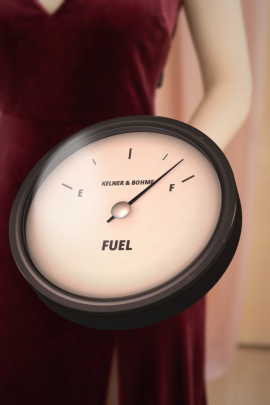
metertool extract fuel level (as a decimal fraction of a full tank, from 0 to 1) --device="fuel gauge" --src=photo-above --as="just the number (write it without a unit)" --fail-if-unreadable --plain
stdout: 0.875
